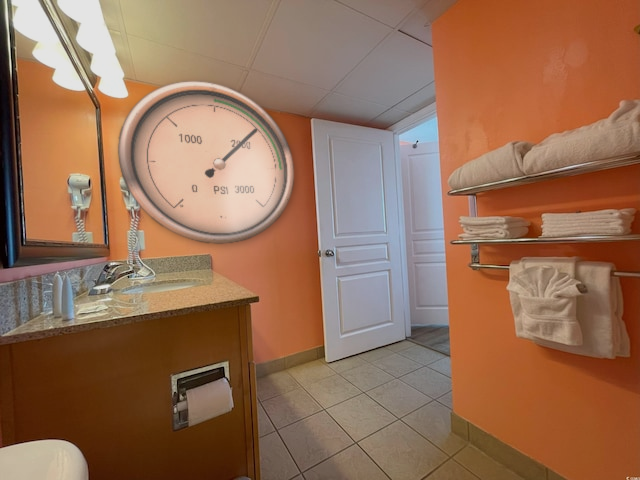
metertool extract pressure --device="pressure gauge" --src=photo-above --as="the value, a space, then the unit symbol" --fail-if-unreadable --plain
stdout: 2000 psi
